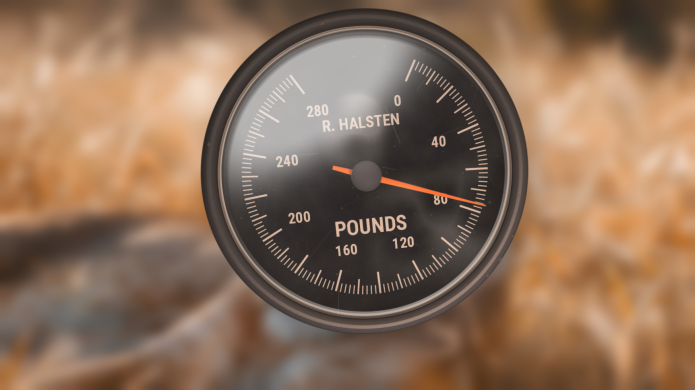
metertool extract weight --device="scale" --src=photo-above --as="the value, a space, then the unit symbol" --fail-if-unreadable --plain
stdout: 76 lb
